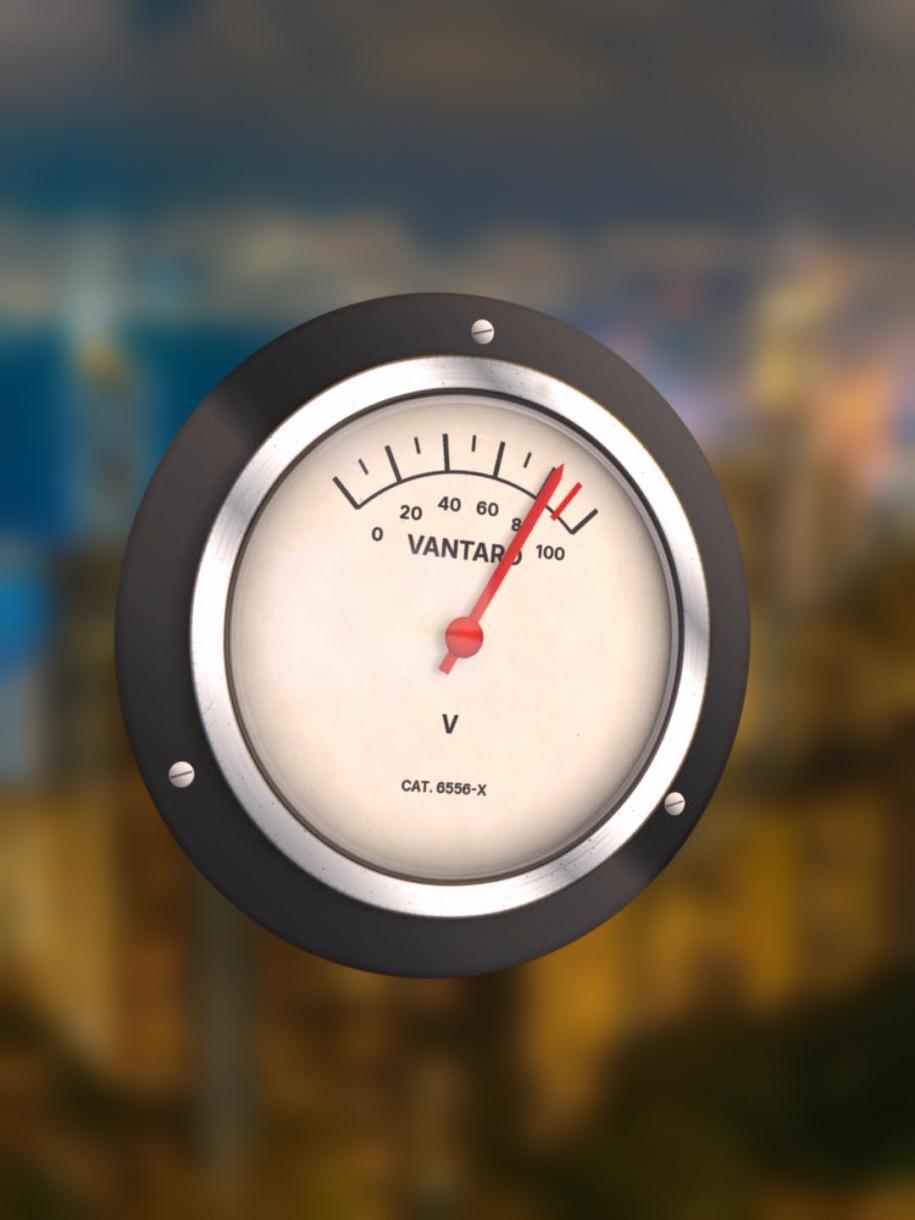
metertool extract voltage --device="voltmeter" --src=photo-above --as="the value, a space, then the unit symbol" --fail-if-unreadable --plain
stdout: 80 V
